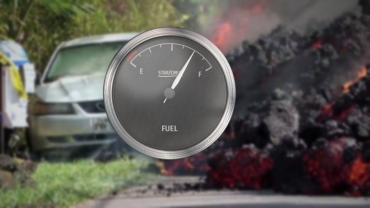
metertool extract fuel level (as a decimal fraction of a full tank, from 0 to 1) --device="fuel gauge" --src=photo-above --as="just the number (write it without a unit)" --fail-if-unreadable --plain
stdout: 0.75
